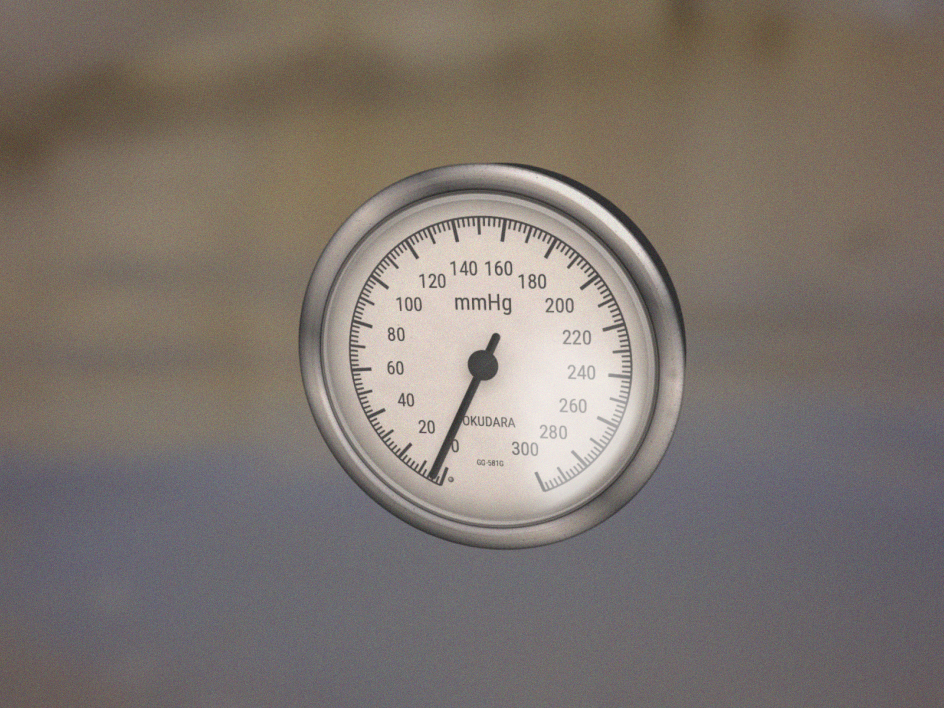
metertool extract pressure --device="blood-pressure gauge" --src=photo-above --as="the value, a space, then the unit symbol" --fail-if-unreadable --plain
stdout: 4 mmHg
